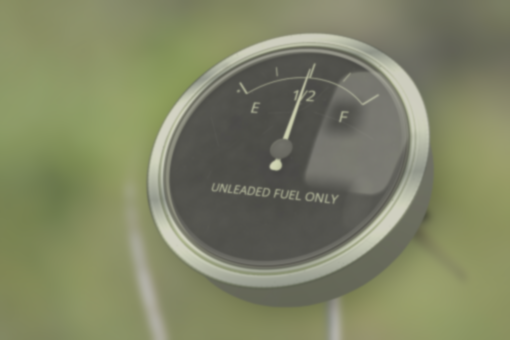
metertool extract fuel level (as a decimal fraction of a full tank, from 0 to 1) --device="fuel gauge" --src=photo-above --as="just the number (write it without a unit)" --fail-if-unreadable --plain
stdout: 0.5
